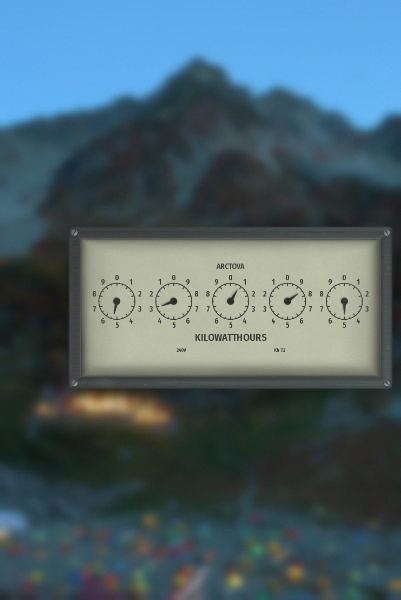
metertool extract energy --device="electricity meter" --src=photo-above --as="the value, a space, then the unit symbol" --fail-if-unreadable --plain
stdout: 53085 kWh
